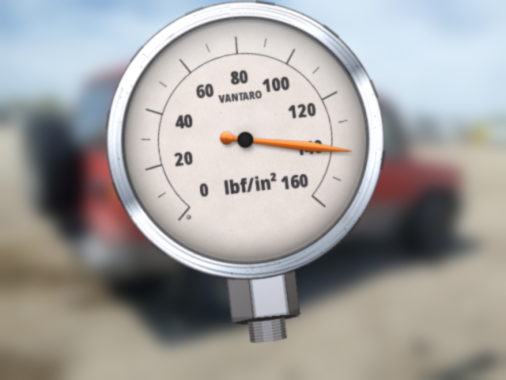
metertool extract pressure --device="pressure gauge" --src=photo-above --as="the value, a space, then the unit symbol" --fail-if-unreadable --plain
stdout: 140 psi
